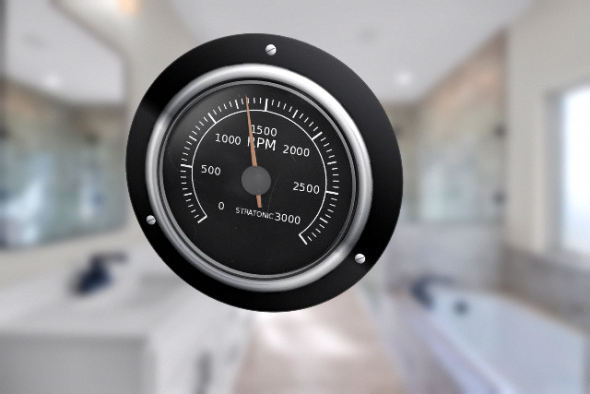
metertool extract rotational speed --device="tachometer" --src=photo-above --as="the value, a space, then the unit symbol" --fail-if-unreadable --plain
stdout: 1350 rpm
